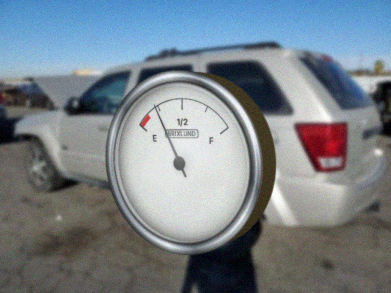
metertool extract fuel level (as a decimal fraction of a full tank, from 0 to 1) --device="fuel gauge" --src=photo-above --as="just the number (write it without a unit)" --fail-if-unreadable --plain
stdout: 0.25
